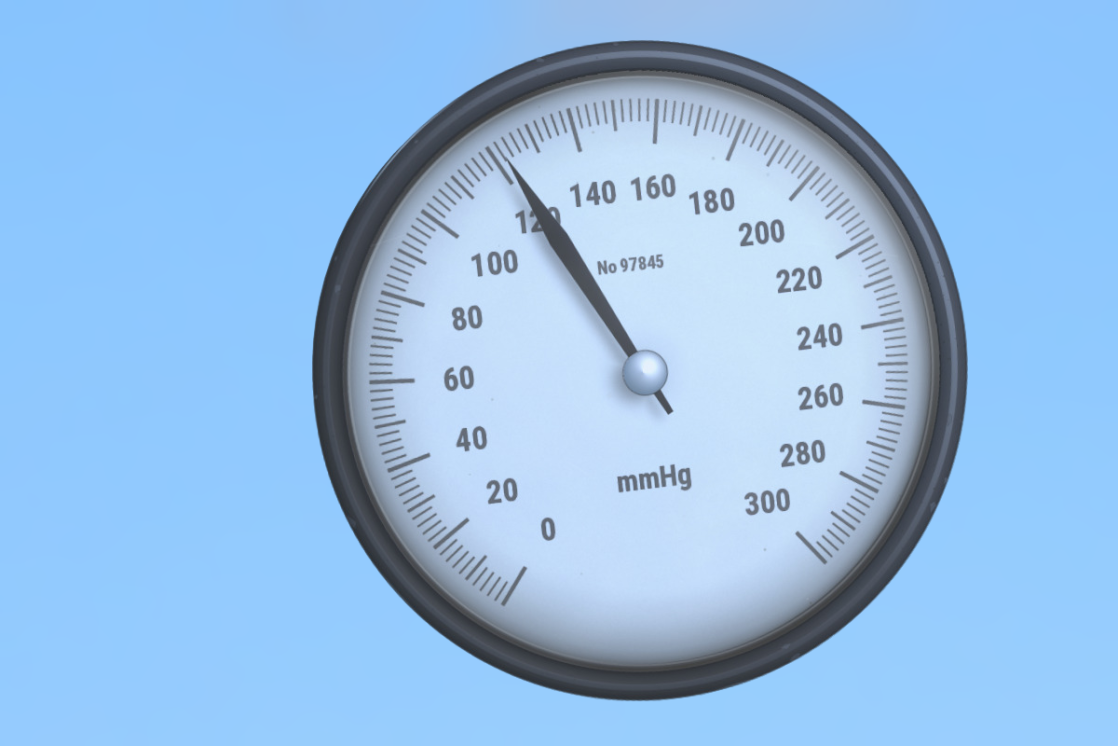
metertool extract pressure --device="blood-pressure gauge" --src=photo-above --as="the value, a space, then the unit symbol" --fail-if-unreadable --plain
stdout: 122 mmHg
